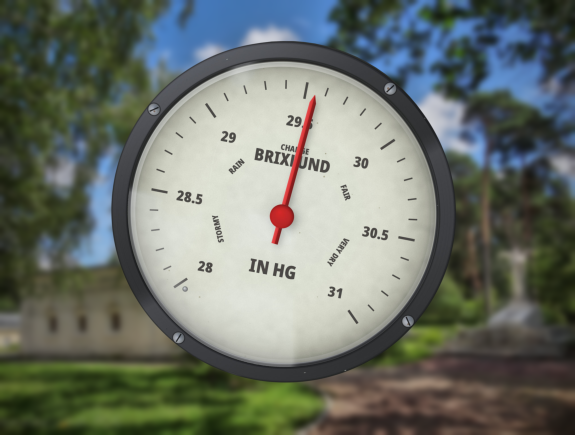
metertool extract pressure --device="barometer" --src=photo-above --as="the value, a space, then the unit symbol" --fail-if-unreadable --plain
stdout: 29.55 inHg
